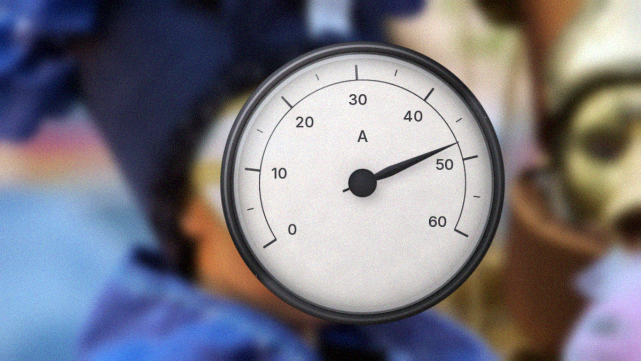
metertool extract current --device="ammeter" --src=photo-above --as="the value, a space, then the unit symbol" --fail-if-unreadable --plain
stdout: 47.5 A
